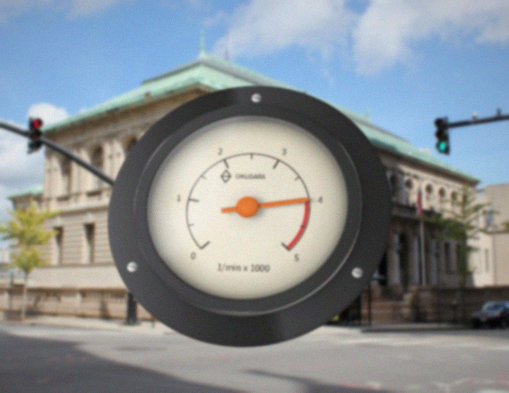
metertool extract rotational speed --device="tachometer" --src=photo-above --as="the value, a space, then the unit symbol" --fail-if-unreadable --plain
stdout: 4000 rpm
